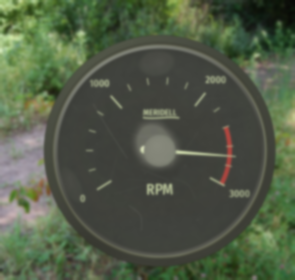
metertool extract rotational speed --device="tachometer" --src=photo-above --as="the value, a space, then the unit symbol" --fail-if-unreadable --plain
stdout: 2700 rpm
